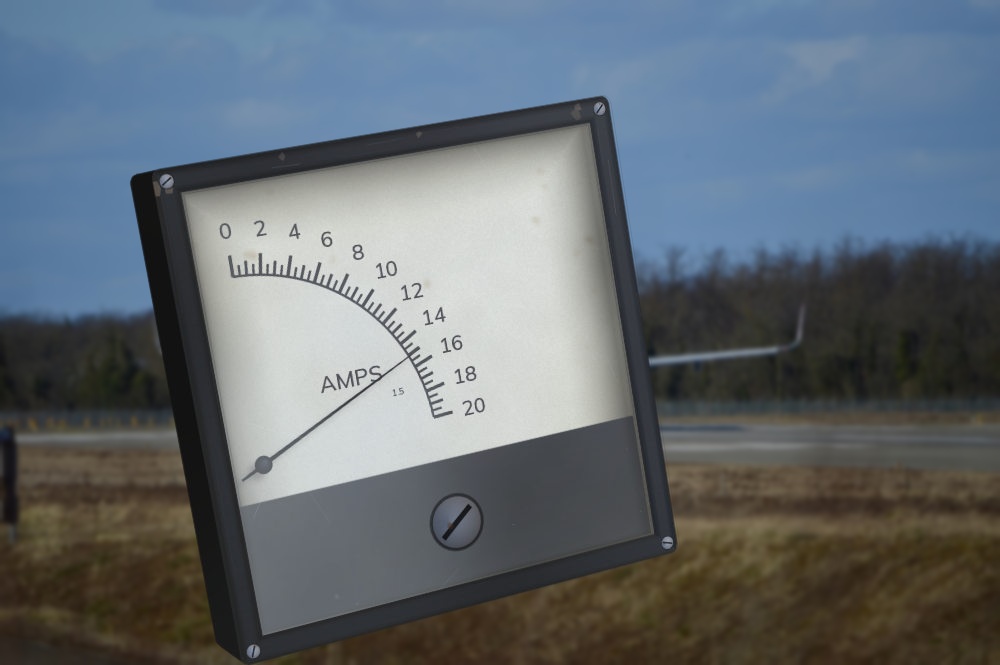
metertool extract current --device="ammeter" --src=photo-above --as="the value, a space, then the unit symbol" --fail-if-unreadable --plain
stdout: 15 A
